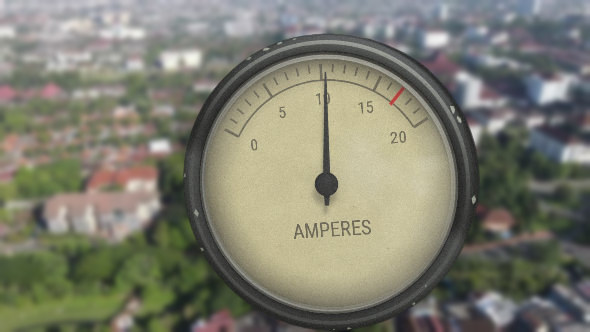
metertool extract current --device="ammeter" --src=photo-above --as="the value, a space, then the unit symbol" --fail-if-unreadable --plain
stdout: 10.5 A
